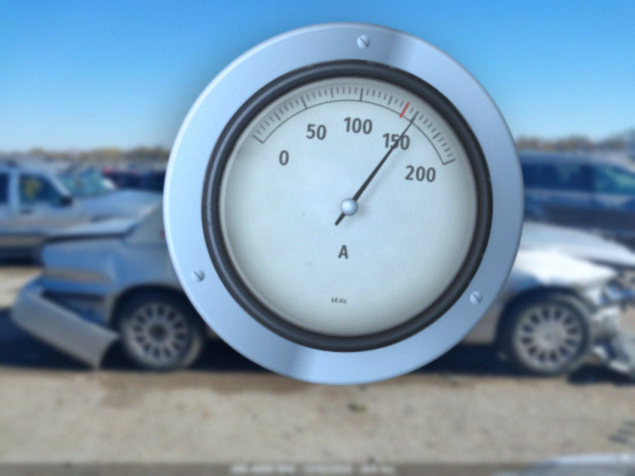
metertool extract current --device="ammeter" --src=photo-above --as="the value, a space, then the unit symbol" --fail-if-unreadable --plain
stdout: 150 A
